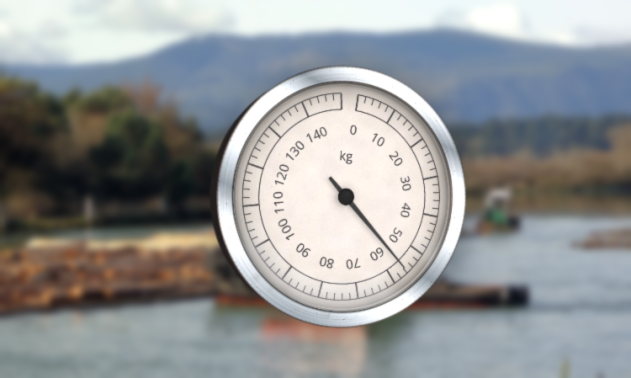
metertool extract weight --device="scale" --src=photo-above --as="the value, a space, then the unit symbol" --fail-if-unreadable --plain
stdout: 56 kg
